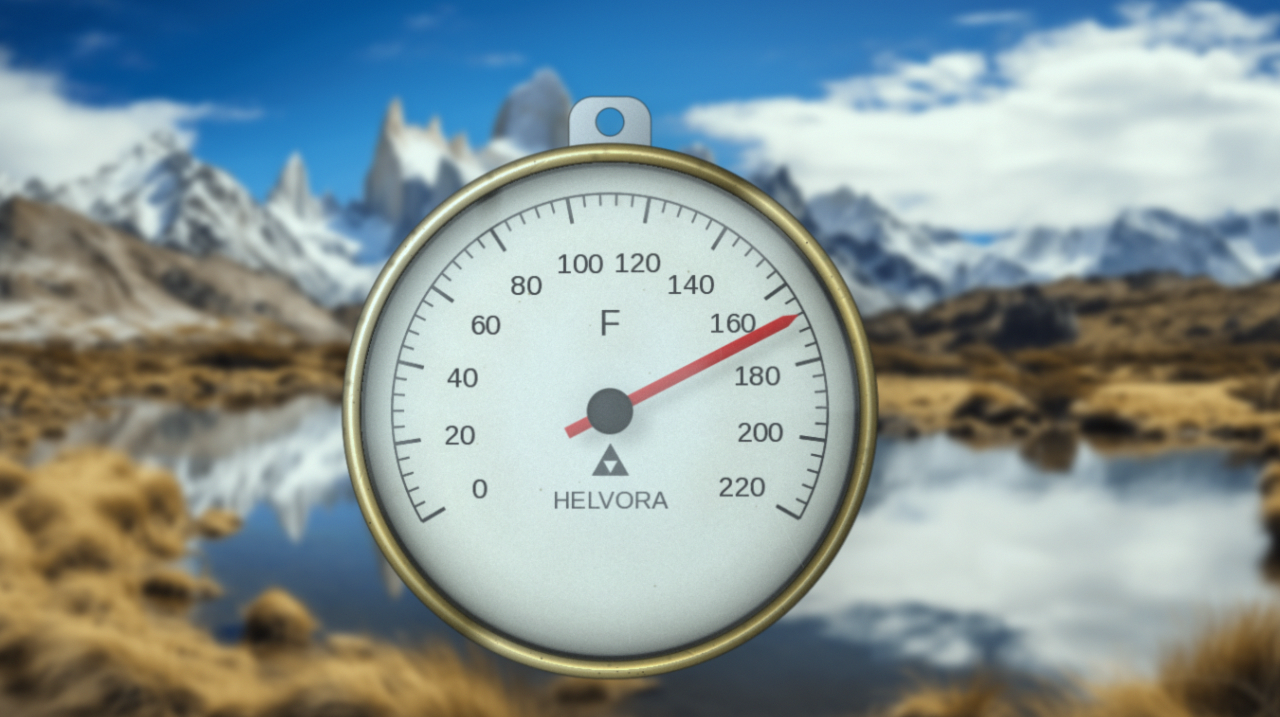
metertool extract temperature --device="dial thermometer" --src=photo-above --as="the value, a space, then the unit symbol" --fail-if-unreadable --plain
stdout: 168 °F
